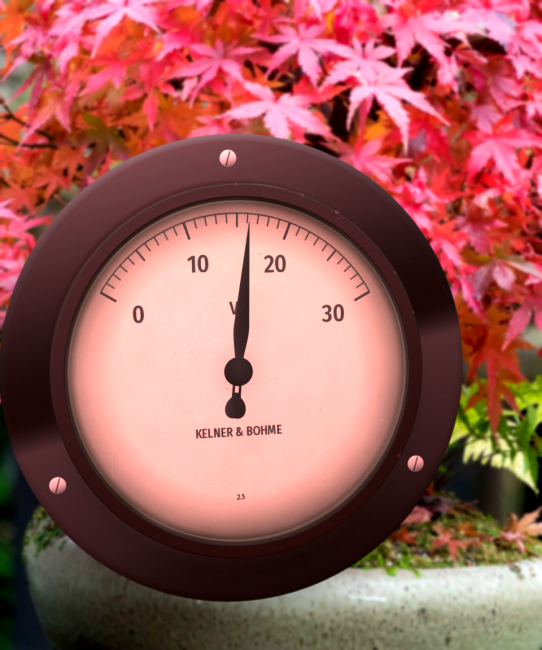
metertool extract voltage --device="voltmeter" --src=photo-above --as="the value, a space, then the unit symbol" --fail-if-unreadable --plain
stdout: 16 V
